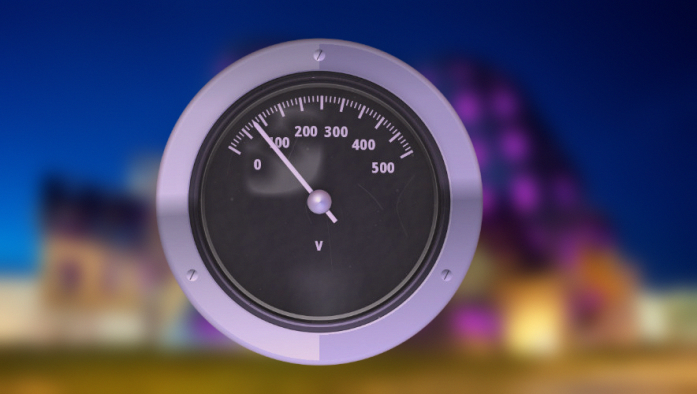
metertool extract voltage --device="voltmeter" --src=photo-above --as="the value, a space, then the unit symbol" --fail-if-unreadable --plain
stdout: 80 V
